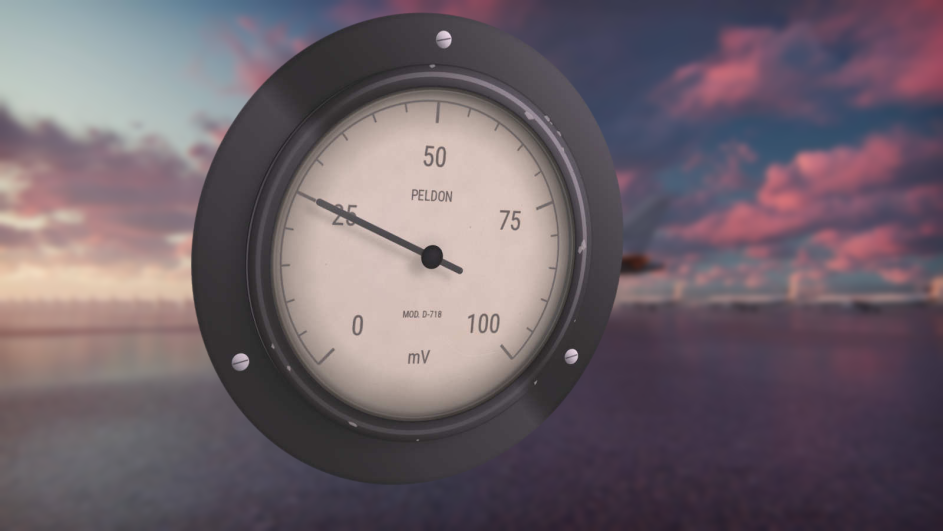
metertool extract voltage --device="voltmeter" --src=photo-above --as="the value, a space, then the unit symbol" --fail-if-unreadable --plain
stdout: 25 mV
